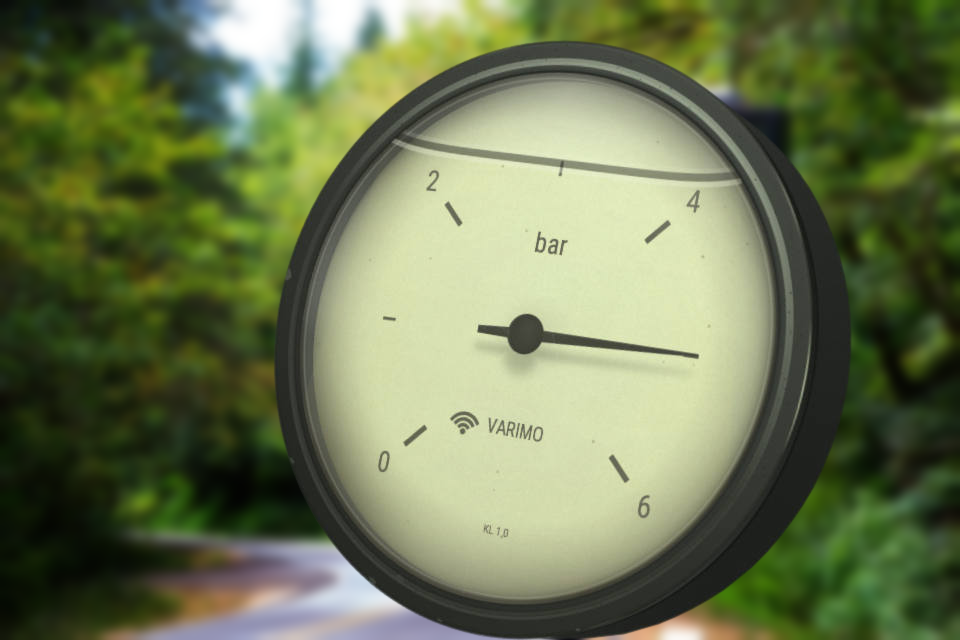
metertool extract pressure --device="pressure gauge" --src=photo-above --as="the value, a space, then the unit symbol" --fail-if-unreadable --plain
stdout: 5 bar
